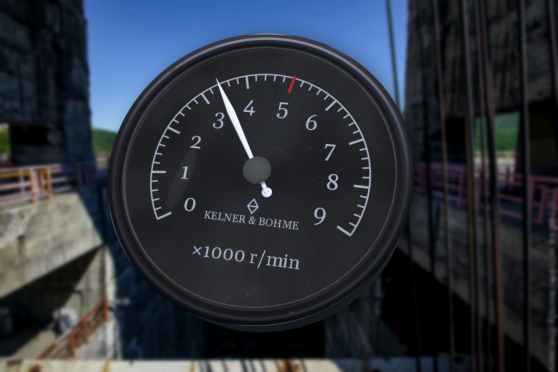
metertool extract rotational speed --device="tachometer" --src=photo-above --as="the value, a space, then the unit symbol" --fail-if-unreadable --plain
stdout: 3400 rpm
